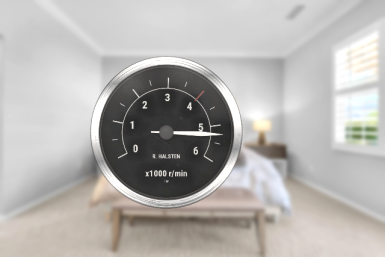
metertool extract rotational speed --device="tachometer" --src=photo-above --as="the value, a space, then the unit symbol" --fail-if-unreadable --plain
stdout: 5250 rpm
